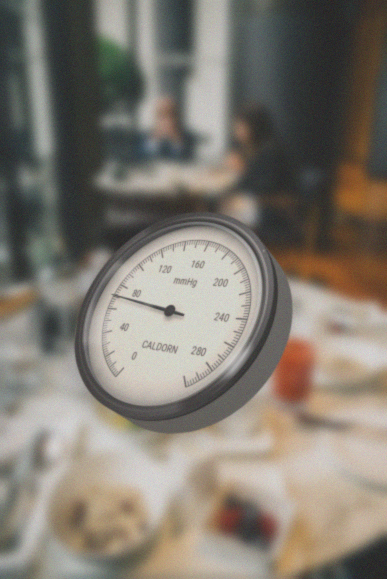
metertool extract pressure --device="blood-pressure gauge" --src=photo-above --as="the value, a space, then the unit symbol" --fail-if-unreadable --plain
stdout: 70 mmHg
